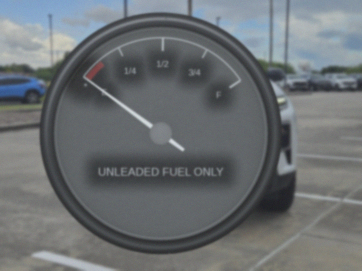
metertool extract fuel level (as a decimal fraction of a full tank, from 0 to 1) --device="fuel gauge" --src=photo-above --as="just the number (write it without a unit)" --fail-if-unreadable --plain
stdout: 0
